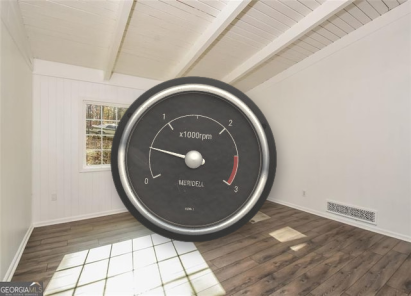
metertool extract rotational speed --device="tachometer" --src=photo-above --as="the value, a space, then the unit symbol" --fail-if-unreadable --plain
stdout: 500 rpm
